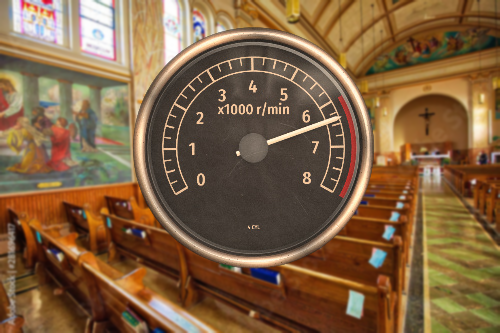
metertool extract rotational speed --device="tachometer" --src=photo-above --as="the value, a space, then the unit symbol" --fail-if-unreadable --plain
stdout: 6375 rpm
